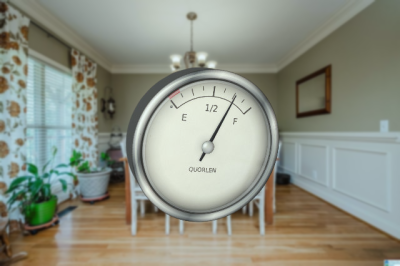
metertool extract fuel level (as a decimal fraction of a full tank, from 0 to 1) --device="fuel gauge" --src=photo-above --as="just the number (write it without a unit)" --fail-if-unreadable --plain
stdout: 0.75
